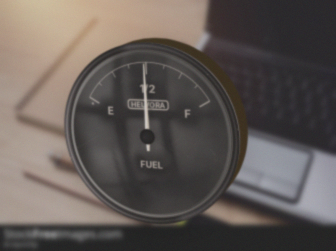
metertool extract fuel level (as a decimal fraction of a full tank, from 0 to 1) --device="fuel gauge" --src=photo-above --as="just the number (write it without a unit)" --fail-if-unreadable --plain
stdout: 0.5
